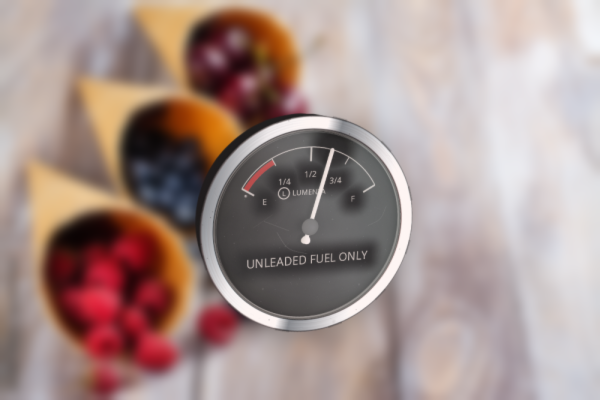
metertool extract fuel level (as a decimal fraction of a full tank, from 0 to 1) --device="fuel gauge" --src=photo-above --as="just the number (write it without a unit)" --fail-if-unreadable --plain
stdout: 0.625
